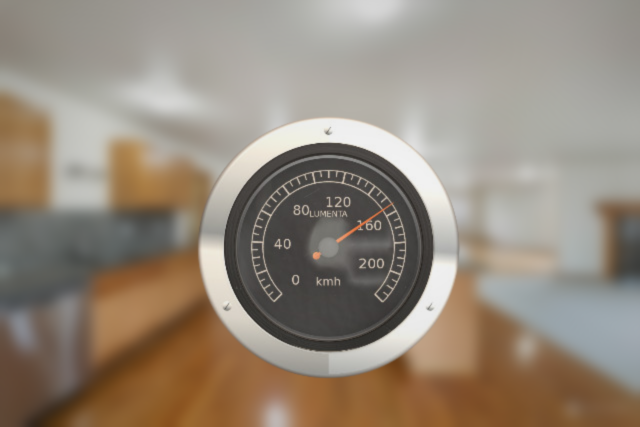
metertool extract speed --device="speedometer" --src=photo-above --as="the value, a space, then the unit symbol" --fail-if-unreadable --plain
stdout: 155 km/h
